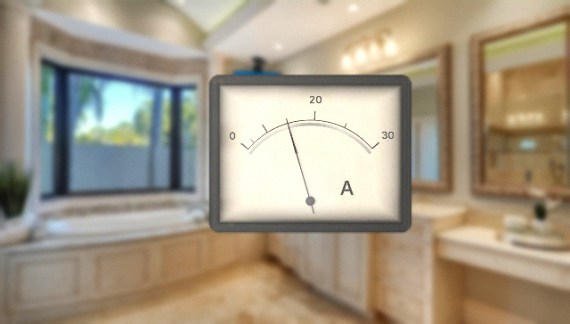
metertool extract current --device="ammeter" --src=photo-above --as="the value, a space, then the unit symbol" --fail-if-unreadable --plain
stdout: 15 A
